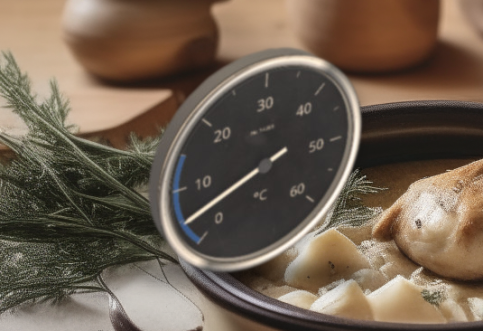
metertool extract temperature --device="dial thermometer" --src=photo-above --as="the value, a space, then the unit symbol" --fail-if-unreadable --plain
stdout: 5 °C
